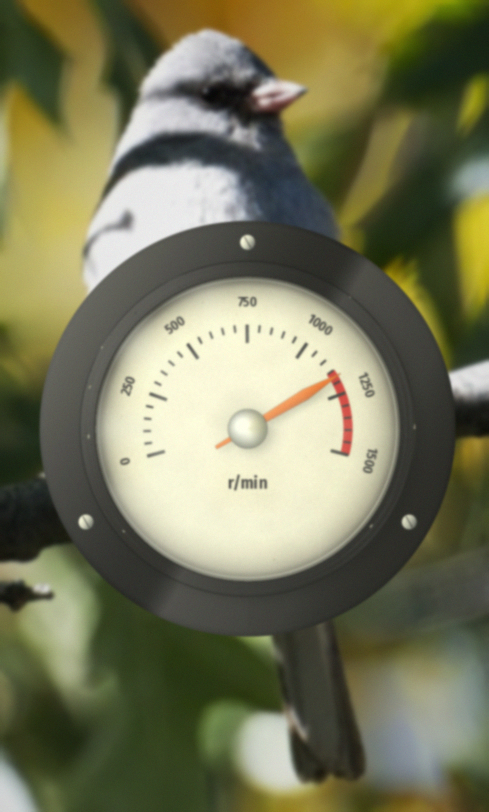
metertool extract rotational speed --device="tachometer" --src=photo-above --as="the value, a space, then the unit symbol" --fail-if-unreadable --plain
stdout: 1175 rpm
